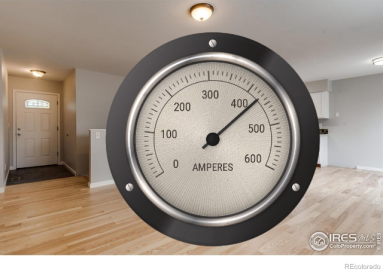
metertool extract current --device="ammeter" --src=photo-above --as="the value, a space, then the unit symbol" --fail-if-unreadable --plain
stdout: 430 A
